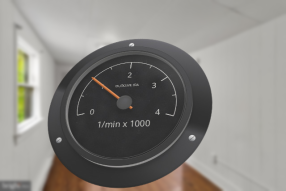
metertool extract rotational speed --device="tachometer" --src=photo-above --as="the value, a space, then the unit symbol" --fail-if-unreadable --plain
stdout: 1000 rpm
